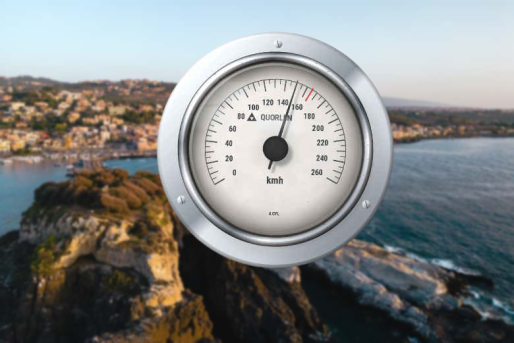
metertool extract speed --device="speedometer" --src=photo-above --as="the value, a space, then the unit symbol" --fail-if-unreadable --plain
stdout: 150 km/h
